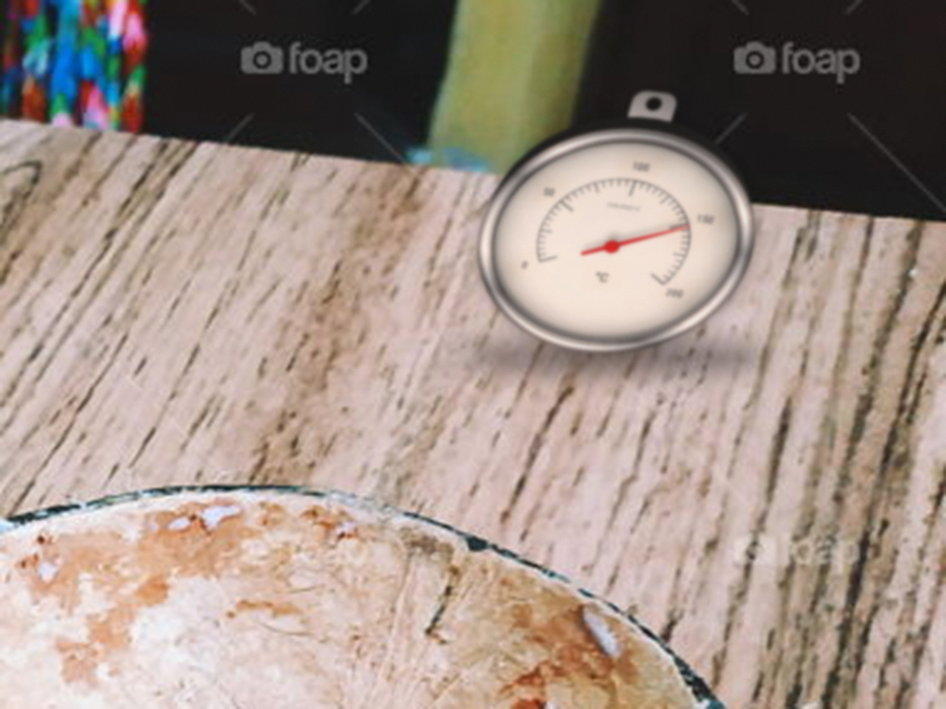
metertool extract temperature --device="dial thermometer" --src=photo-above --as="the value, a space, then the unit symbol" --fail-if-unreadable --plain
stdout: 150 °C
